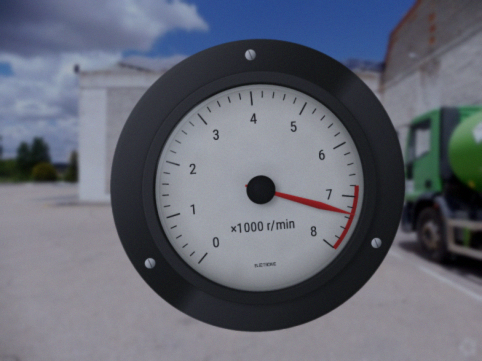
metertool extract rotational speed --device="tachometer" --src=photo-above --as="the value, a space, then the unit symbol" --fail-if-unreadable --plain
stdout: 7300 rpm
